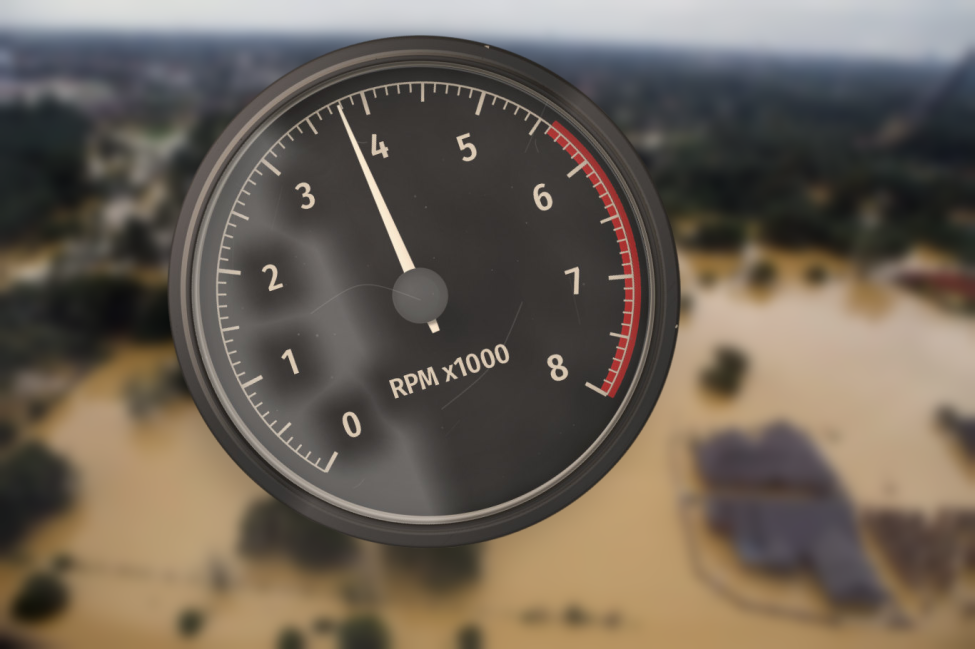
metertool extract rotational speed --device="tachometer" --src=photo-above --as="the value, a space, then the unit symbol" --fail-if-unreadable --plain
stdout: 3800 rpm
